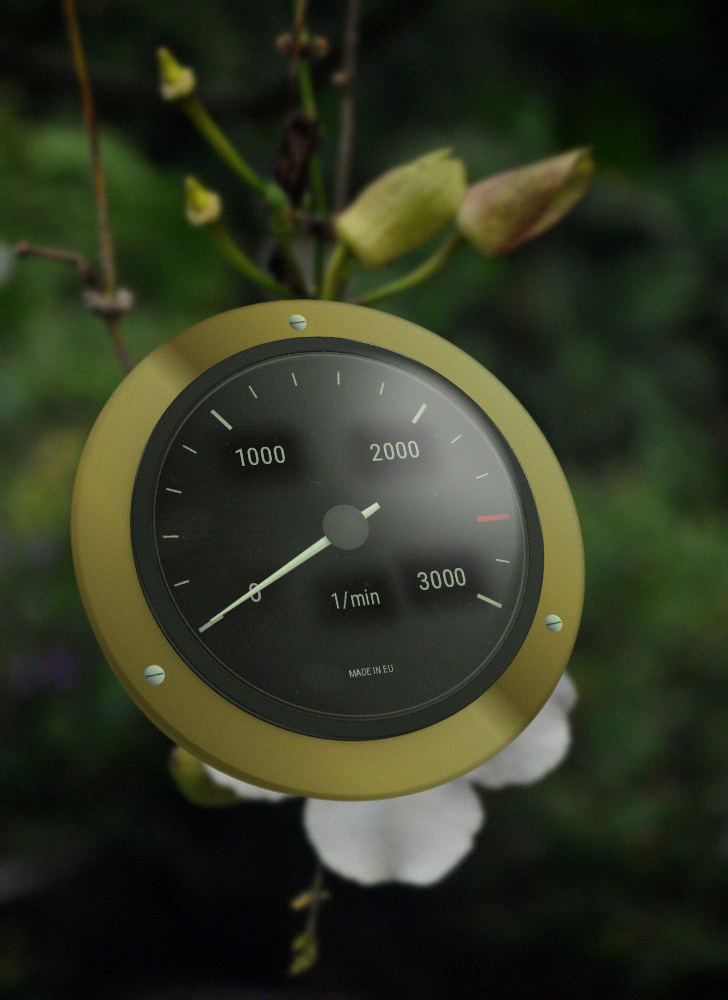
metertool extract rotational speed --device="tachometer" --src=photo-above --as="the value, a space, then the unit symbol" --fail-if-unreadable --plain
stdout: 0 rpm
